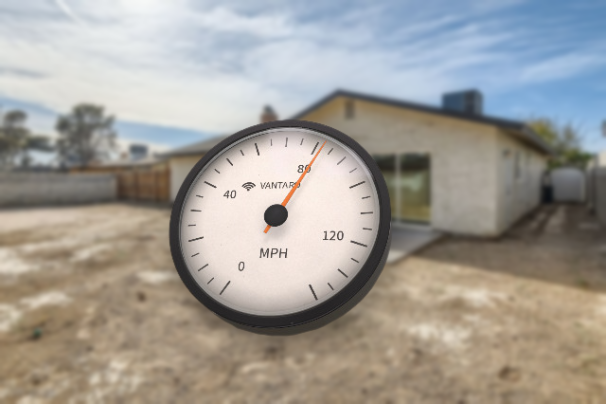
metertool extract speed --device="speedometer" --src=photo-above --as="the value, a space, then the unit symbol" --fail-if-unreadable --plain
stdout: 82.5 mph
